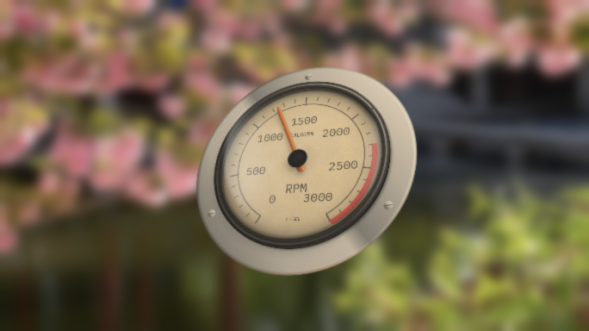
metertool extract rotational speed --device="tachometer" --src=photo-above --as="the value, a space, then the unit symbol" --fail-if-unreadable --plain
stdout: 1250 rpm
